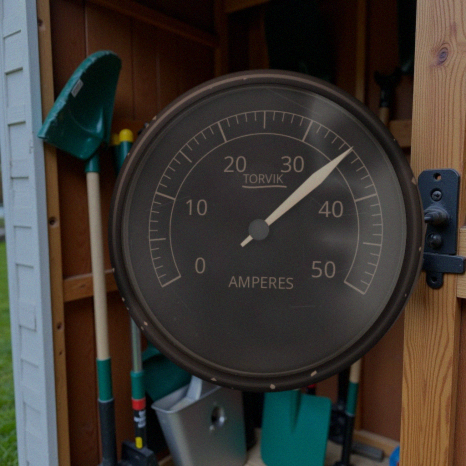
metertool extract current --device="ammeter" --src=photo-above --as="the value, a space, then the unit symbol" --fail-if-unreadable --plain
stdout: 35 A
